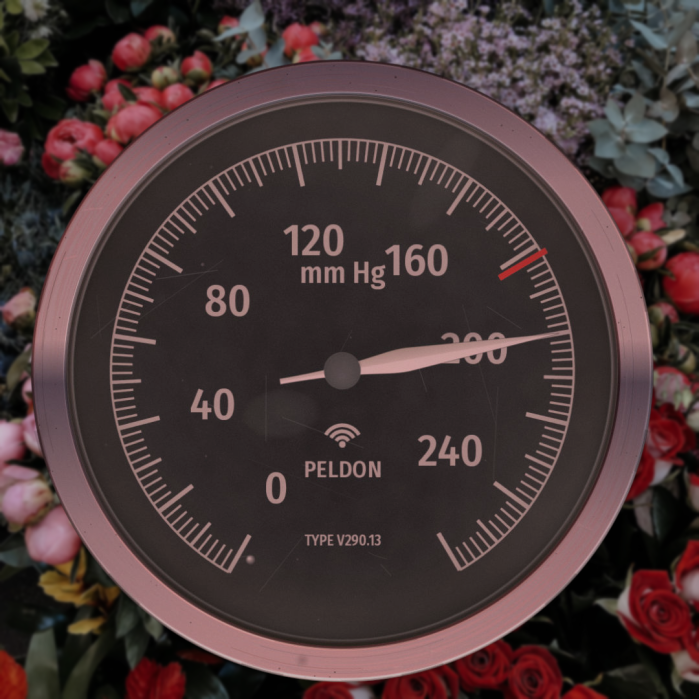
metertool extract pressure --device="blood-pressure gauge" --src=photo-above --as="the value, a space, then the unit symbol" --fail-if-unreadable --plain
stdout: 200 mmHg
